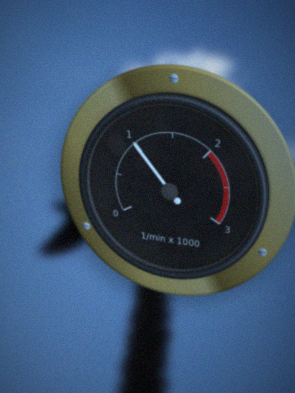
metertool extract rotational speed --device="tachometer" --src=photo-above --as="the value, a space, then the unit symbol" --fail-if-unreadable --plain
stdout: 1000 rpm
